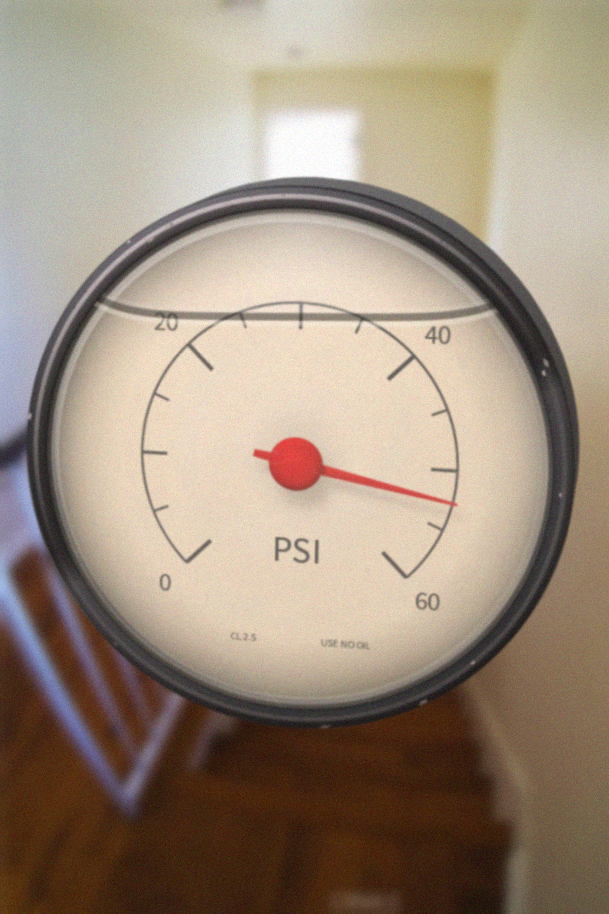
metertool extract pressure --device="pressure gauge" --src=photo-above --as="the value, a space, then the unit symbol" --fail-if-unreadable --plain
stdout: 52.5 psi
